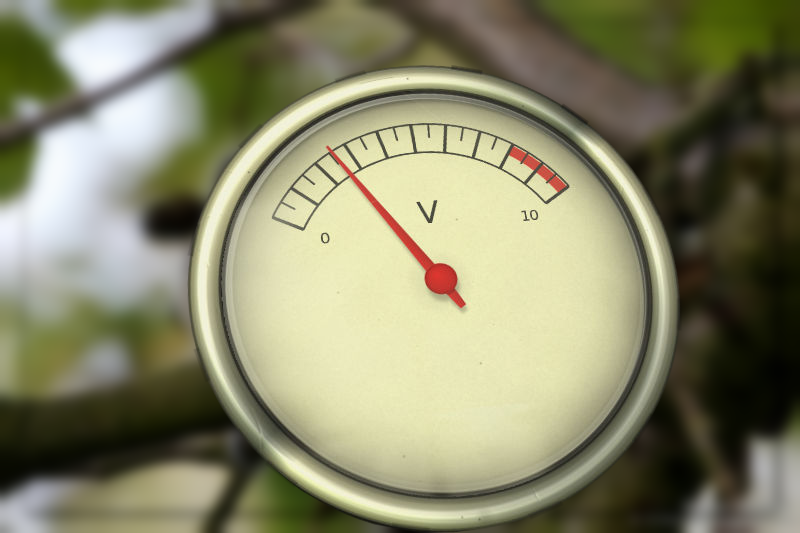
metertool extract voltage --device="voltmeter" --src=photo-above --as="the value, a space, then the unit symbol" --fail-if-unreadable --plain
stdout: 2.5 V
